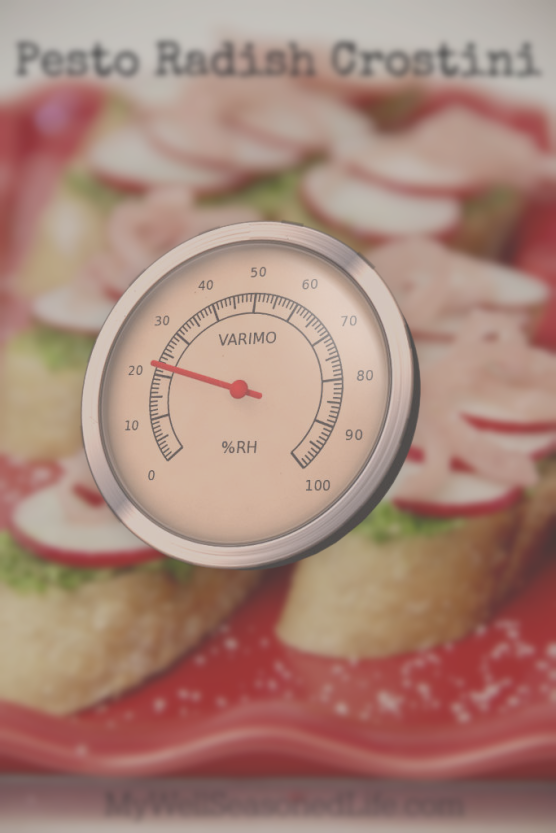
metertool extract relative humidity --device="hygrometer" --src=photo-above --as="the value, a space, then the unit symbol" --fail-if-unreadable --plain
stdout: 22 %
